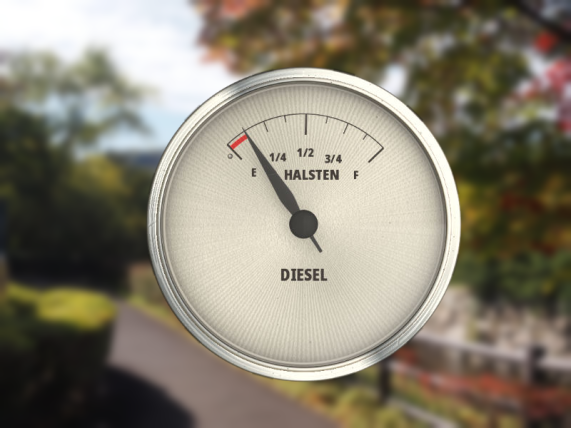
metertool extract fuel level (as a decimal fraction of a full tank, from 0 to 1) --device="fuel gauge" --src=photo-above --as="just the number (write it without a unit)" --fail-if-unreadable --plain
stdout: 0.125
